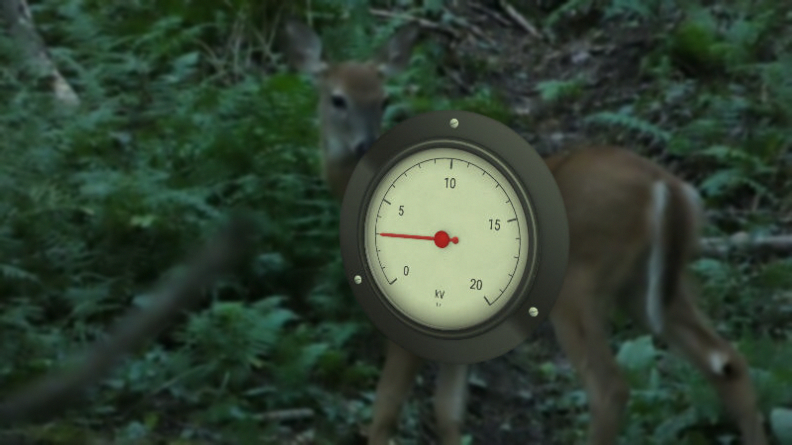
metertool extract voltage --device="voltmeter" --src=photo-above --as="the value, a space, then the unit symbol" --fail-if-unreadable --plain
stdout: 3 kV
